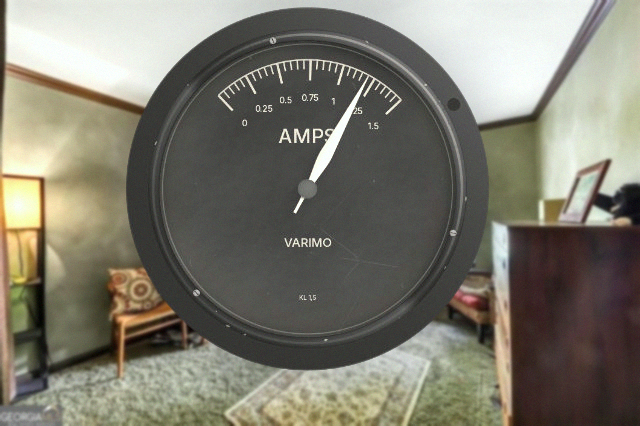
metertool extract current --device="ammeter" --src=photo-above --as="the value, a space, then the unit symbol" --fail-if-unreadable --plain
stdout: 1.2 A
